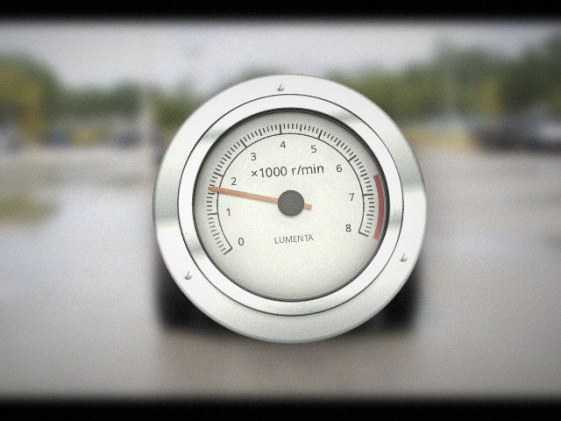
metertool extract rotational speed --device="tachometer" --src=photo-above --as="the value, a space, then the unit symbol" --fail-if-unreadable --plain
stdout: 1600 rpm
